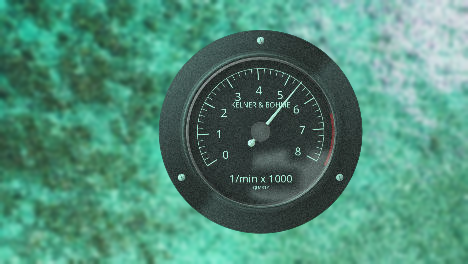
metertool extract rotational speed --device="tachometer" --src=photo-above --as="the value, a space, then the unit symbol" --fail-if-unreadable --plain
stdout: 5400 rpm
